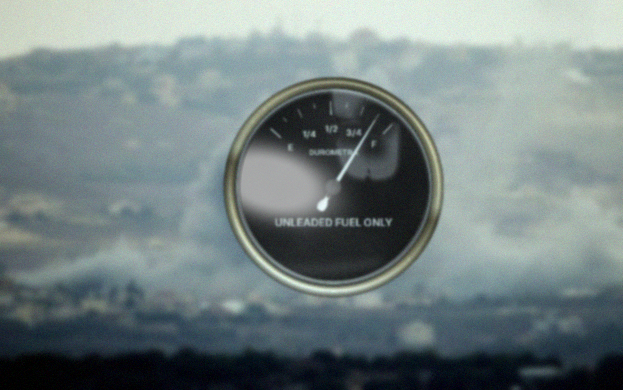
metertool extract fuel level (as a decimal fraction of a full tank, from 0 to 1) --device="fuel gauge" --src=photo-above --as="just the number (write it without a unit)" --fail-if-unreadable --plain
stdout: 0.875
